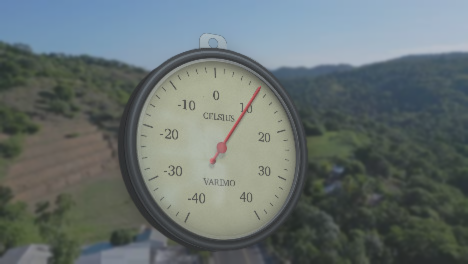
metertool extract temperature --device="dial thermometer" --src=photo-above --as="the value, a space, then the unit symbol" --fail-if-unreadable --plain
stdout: 10 °C
